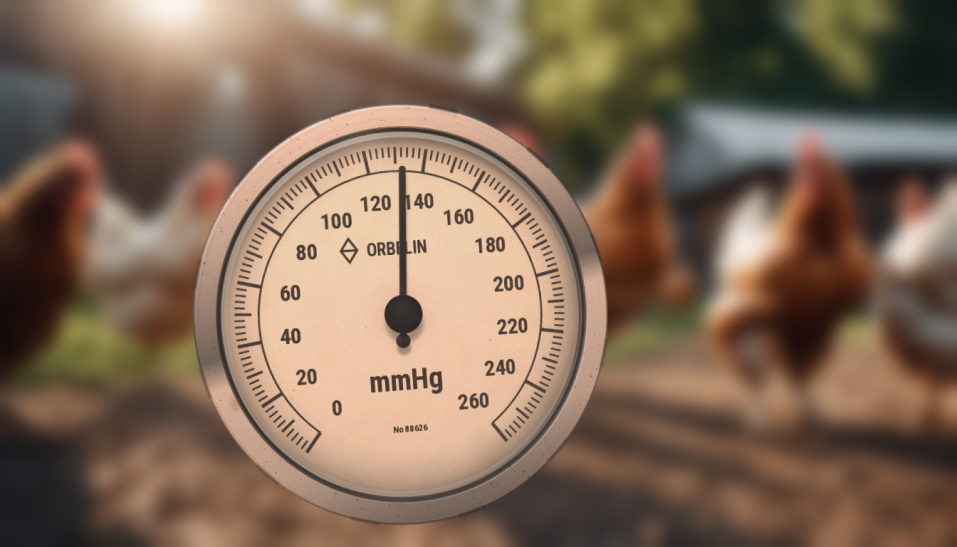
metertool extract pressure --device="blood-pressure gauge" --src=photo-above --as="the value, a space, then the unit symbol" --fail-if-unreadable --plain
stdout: 132 mmHg
